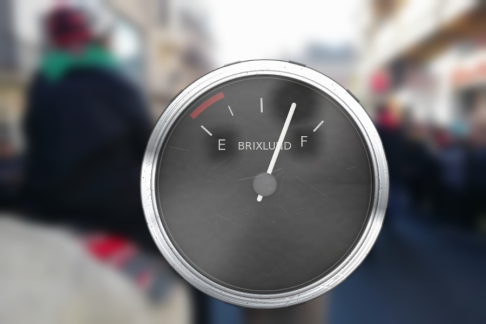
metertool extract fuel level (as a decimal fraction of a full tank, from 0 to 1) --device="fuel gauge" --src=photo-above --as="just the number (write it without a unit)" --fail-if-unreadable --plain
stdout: 0.75
